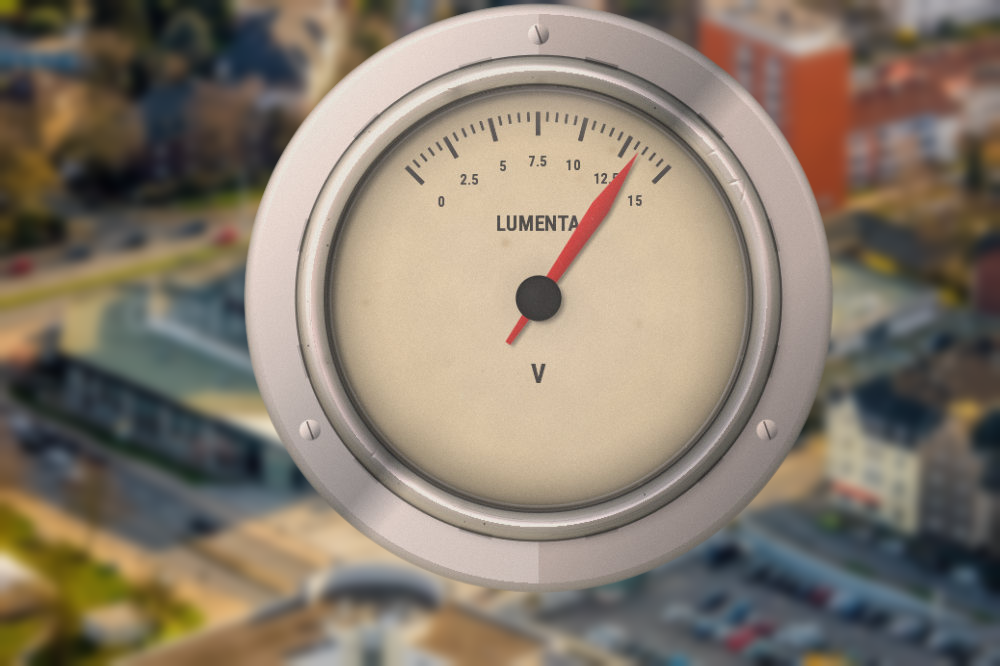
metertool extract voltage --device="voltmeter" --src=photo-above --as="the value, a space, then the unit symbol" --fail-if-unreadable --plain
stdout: 13.25 V
